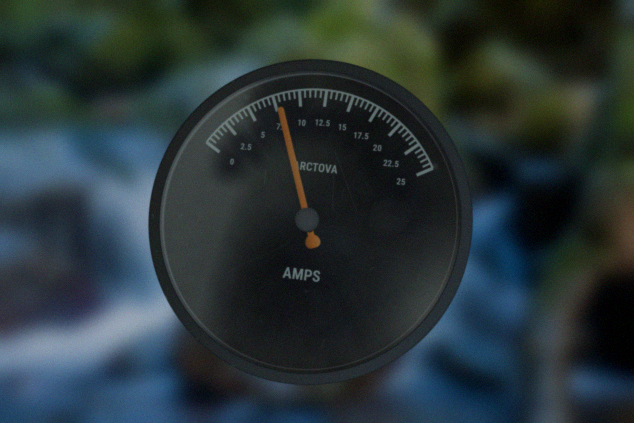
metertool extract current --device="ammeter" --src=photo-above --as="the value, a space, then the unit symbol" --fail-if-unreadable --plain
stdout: 8 A
